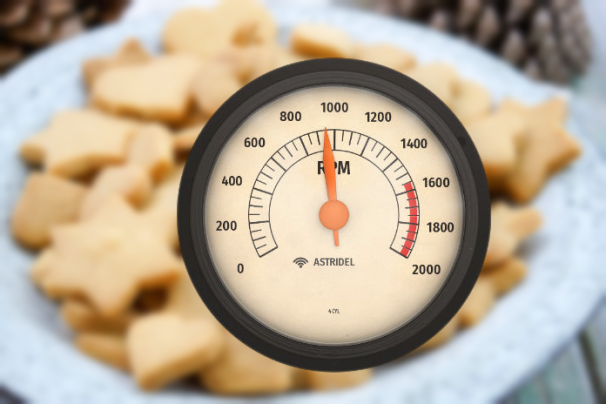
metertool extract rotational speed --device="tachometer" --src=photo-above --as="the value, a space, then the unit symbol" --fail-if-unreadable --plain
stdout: 950 rpm
